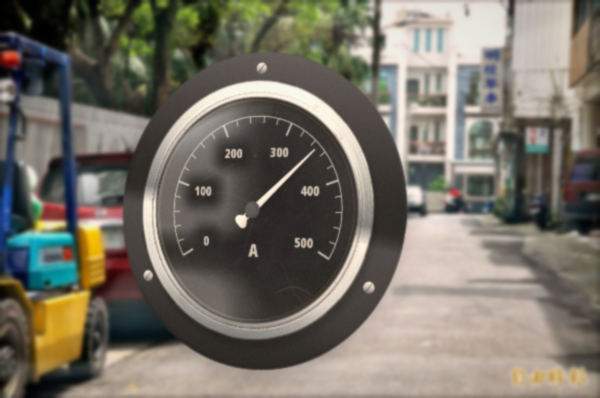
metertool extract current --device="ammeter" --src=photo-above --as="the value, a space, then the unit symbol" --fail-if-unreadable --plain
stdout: 350 A
